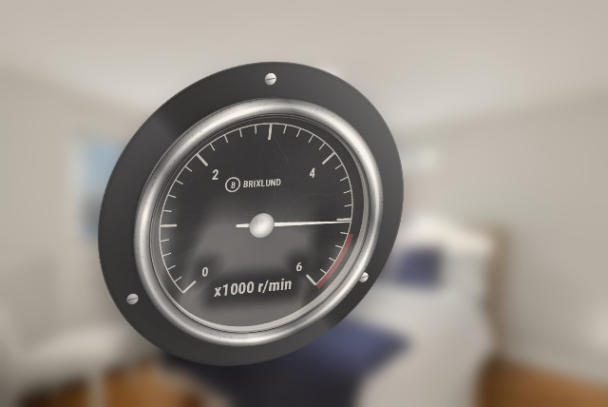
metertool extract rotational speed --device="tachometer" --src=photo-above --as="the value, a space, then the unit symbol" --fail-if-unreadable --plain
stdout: 5000 rpm
